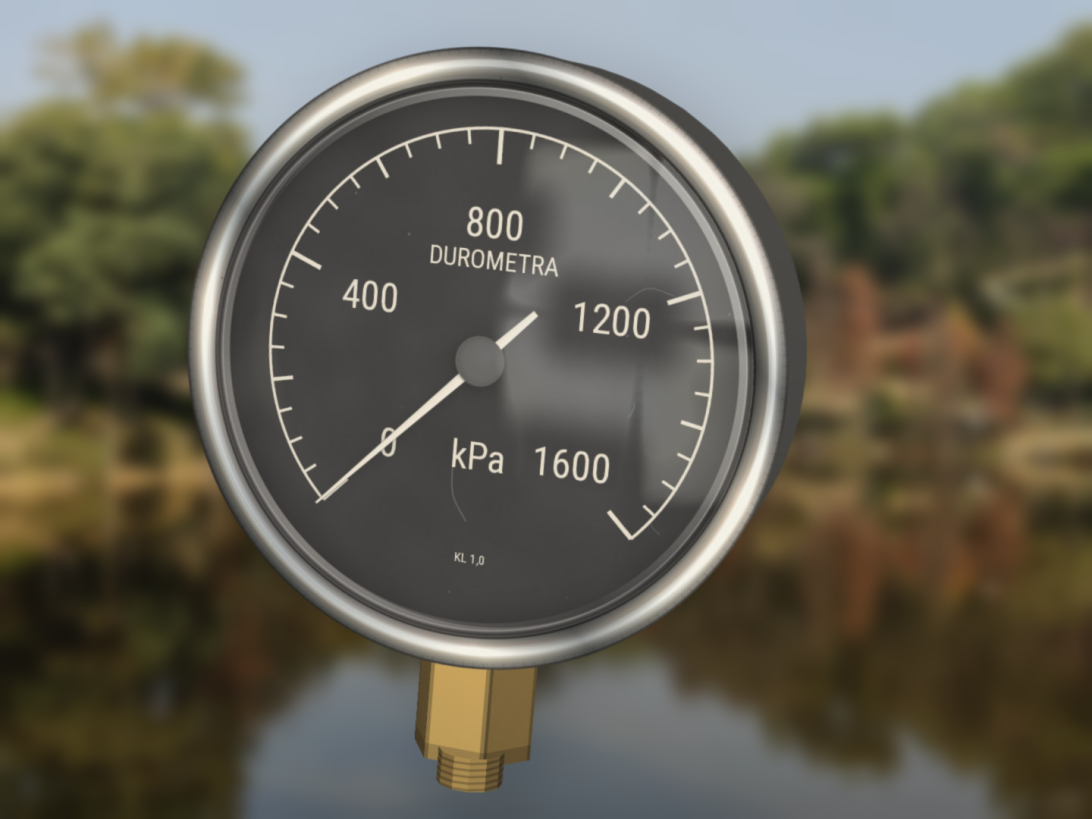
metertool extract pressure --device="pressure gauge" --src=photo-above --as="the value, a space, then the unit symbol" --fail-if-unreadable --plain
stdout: 0 kPa
